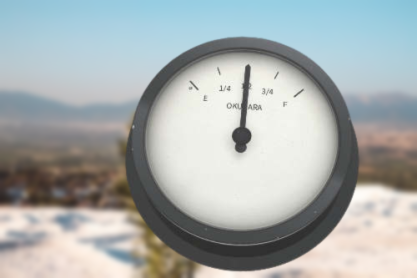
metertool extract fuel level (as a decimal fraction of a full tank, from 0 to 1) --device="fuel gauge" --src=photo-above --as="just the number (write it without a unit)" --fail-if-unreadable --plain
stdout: 0.5
